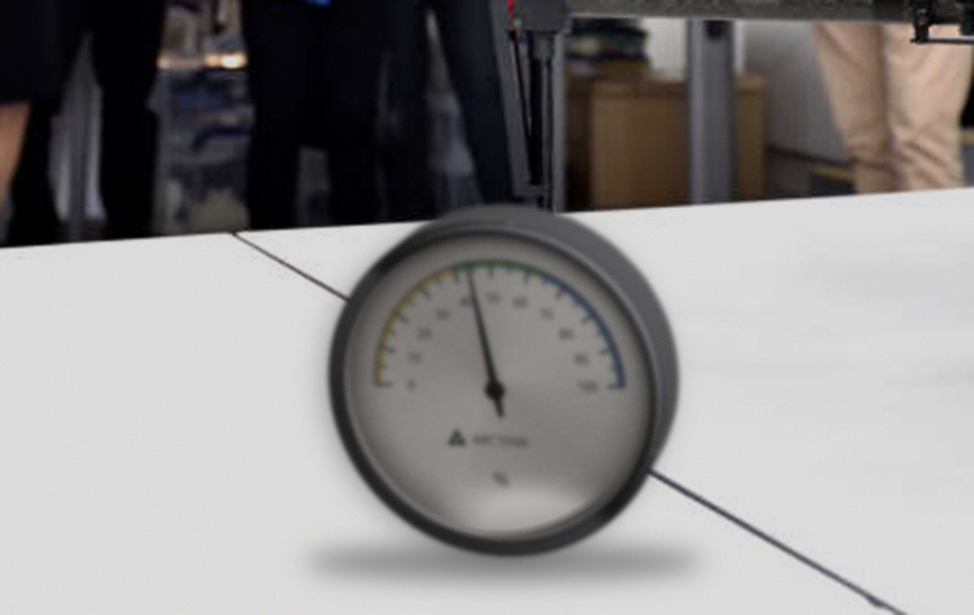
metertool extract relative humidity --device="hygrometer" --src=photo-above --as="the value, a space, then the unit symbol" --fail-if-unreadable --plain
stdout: 45 %
